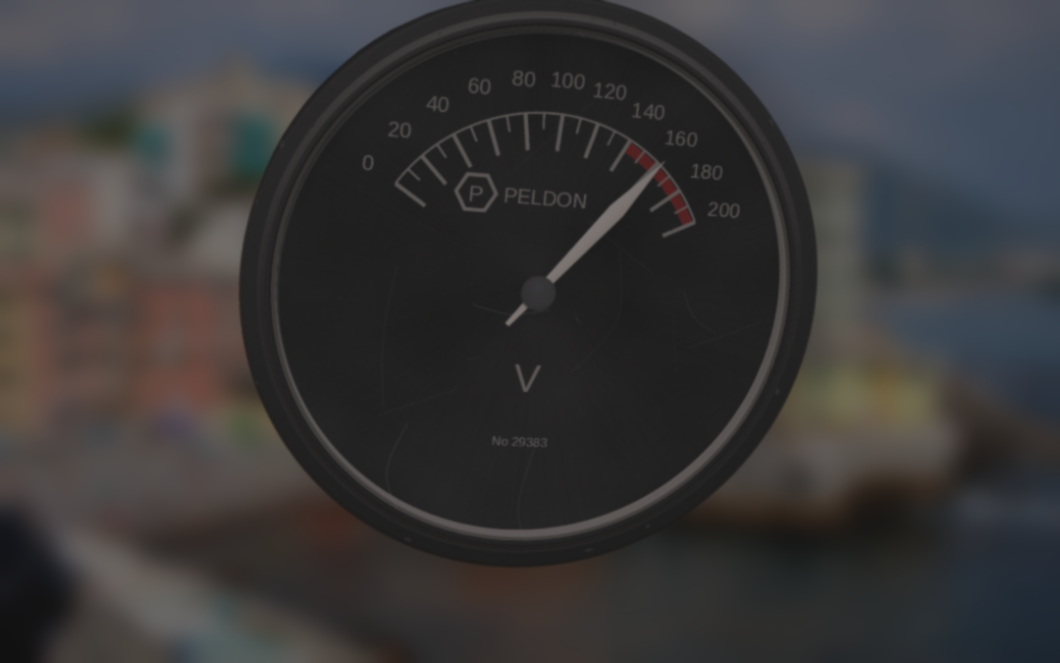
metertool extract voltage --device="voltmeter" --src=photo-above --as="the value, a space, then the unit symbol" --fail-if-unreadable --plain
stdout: 160 V
